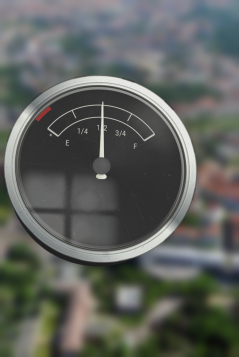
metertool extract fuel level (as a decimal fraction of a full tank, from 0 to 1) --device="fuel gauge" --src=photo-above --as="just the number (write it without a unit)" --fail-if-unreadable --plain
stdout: 0.5
